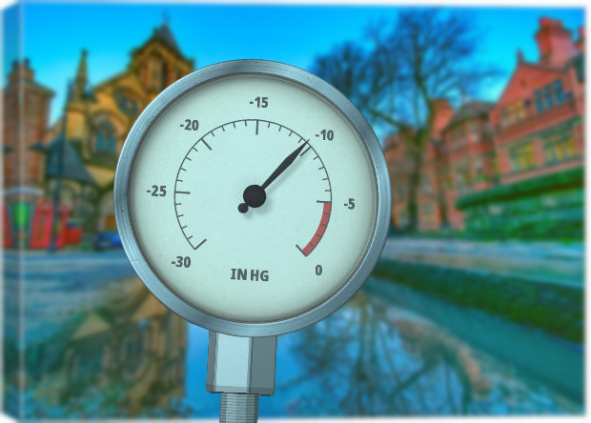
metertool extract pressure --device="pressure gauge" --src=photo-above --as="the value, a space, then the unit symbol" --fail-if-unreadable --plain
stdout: -10.5 inHg
